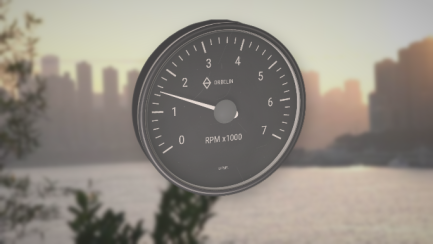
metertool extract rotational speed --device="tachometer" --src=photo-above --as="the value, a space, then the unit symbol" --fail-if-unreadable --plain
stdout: 1500 rpm
